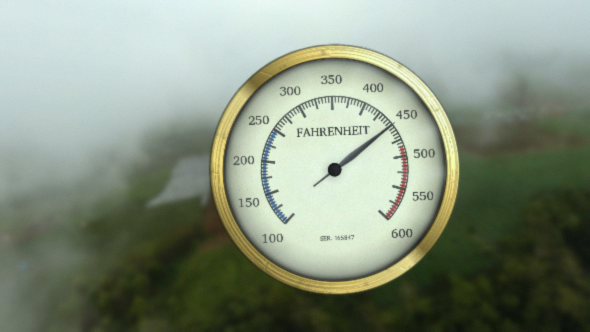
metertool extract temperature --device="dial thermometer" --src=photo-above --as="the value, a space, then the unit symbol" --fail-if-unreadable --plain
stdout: 450 °F
